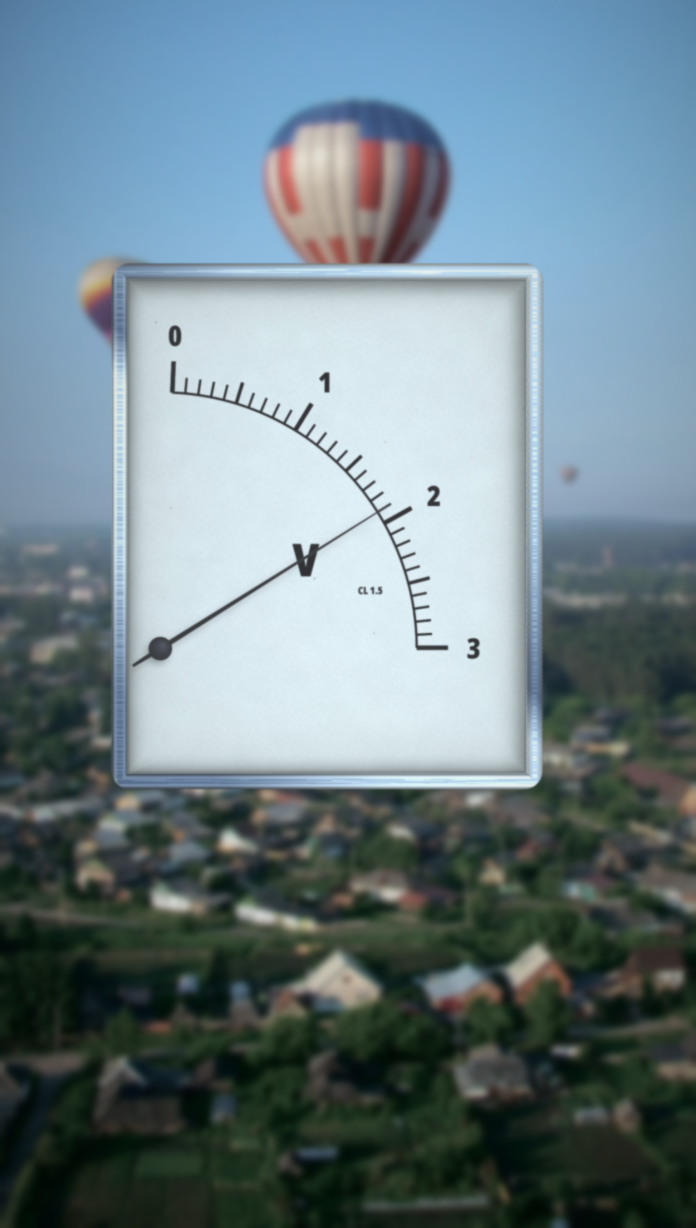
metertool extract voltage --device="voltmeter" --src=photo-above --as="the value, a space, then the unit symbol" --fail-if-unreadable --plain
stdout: 1.9 V
